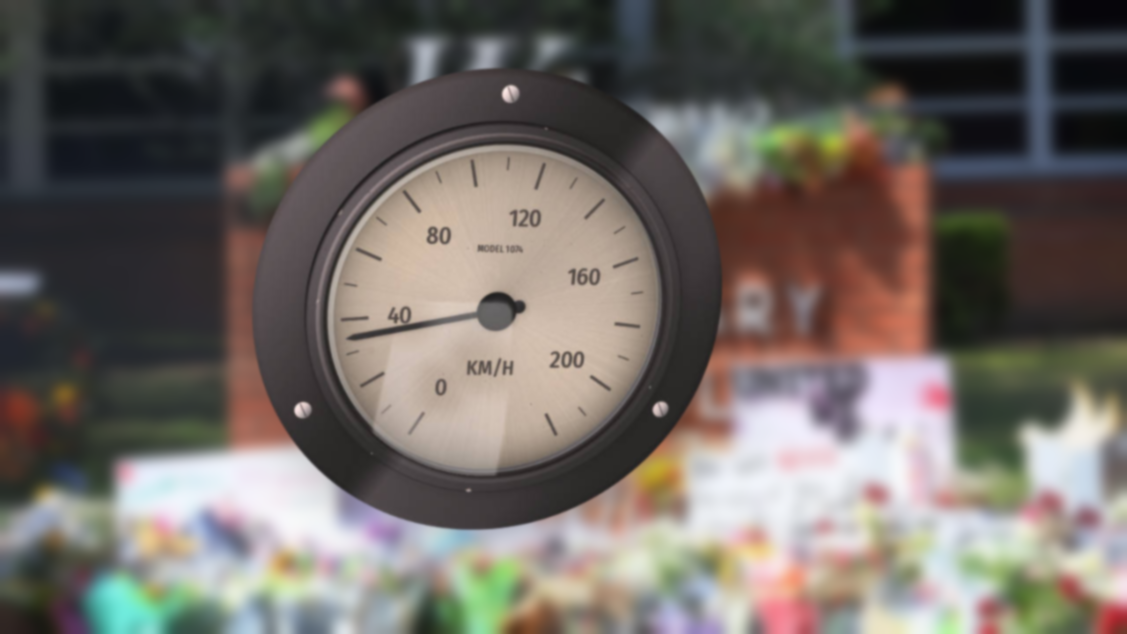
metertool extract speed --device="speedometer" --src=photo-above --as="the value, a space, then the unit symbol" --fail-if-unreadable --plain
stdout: 35 km/h
